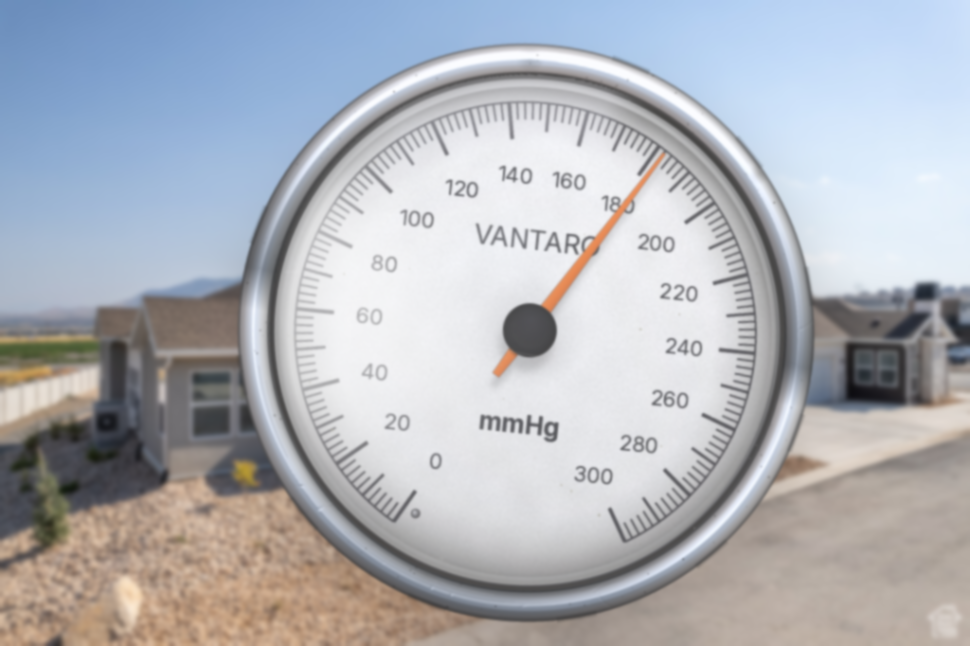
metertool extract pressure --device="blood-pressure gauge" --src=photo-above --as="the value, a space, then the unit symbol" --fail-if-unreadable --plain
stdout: 182 mmHg
